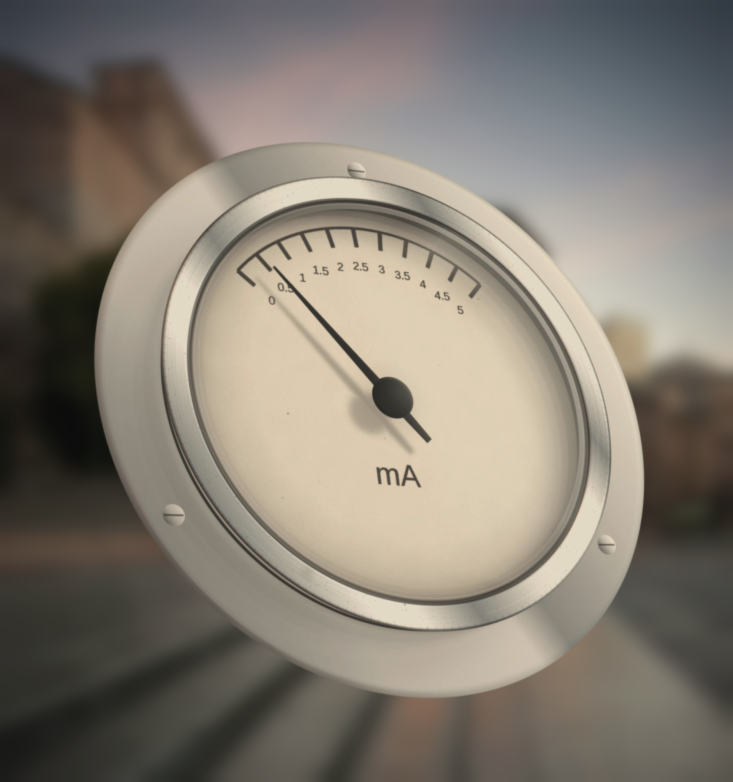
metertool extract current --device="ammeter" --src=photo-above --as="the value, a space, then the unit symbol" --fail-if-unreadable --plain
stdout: 0.5 mA
